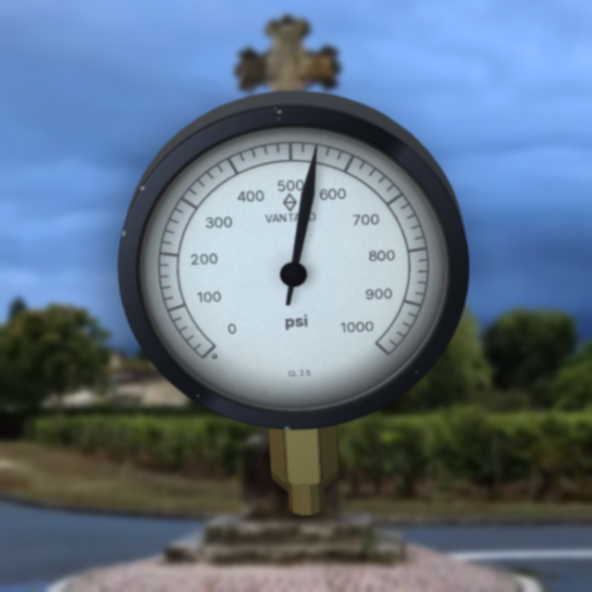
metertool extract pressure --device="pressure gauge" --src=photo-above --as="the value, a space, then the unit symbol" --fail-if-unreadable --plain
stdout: 540 psi
